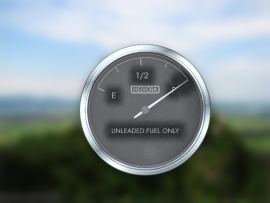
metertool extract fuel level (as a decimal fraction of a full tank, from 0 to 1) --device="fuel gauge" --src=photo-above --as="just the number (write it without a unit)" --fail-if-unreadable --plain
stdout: 1
